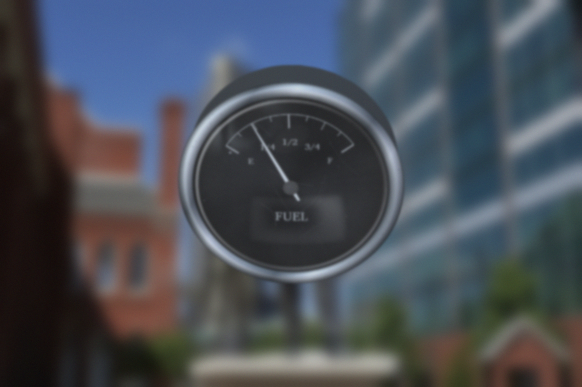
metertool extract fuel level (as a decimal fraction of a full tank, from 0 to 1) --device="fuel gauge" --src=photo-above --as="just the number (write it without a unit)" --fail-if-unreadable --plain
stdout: 0.25
